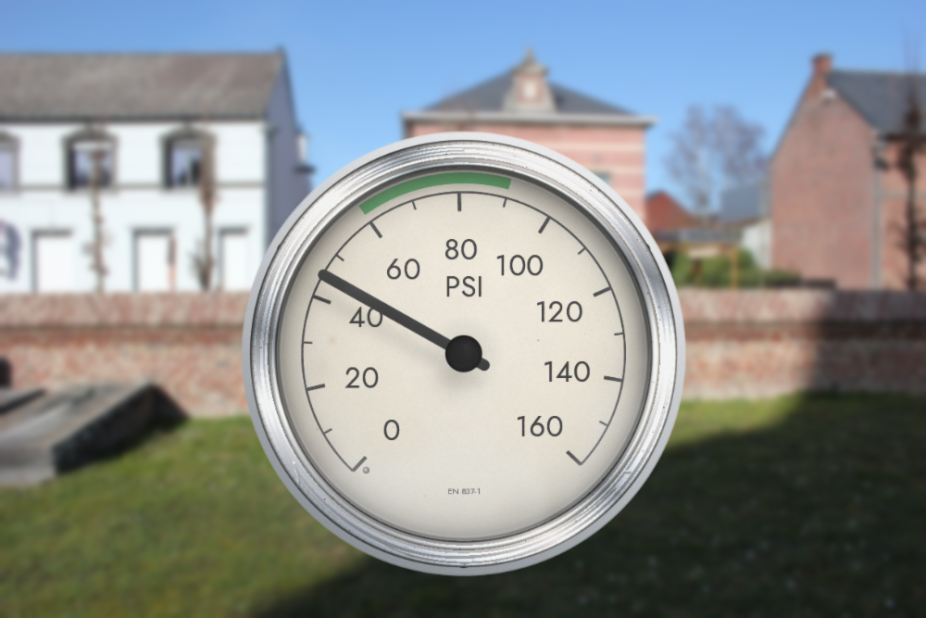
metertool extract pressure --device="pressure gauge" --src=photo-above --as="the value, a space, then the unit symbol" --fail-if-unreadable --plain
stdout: 45 psi
